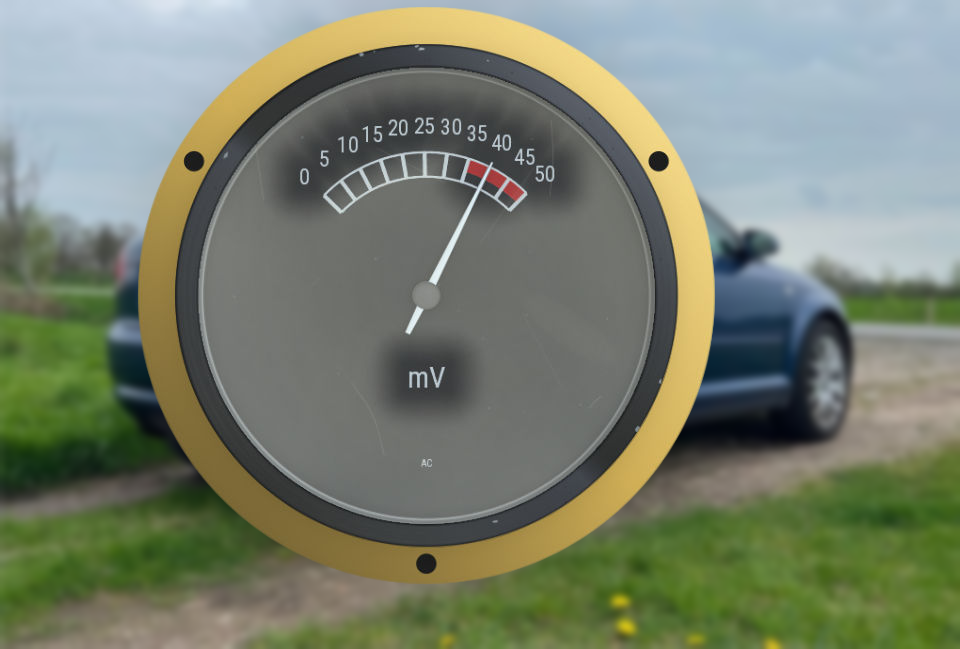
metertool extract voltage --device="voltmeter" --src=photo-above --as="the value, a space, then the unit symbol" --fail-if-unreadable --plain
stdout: 40 mV
